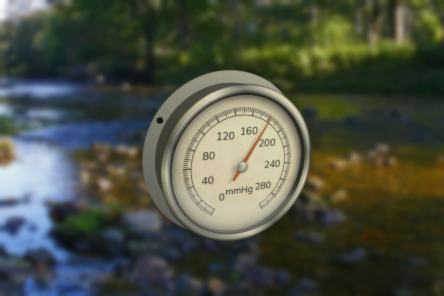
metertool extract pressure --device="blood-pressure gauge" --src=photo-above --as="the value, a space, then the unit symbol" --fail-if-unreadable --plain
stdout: 180 mmHg
